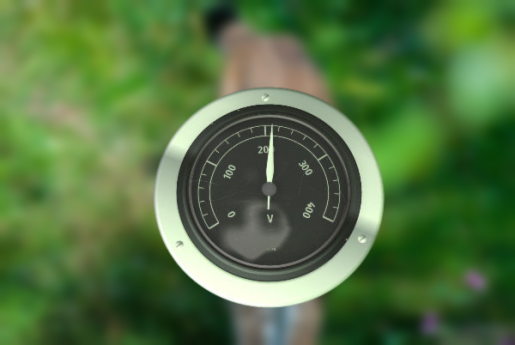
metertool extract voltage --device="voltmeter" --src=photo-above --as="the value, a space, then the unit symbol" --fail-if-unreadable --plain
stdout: 210 V
